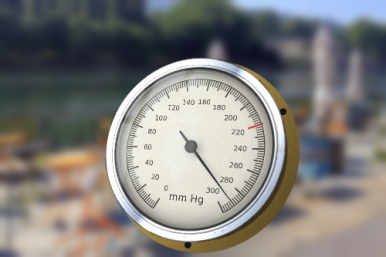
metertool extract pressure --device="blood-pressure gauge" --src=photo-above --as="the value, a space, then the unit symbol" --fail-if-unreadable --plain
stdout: 290 mmHg
